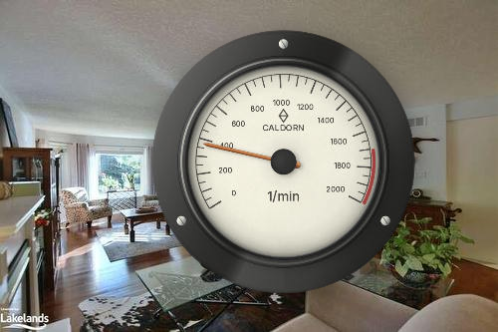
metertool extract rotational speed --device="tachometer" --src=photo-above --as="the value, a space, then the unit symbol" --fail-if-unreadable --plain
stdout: 375 rpm
